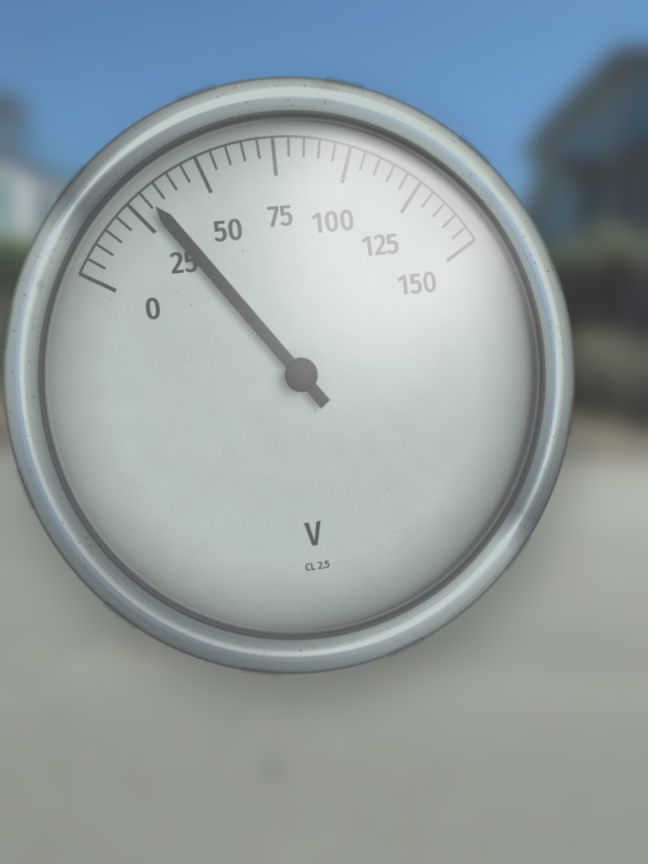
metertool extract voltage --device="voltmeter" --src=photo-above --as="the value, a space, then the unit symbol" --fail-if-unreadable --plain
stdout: 30 V
